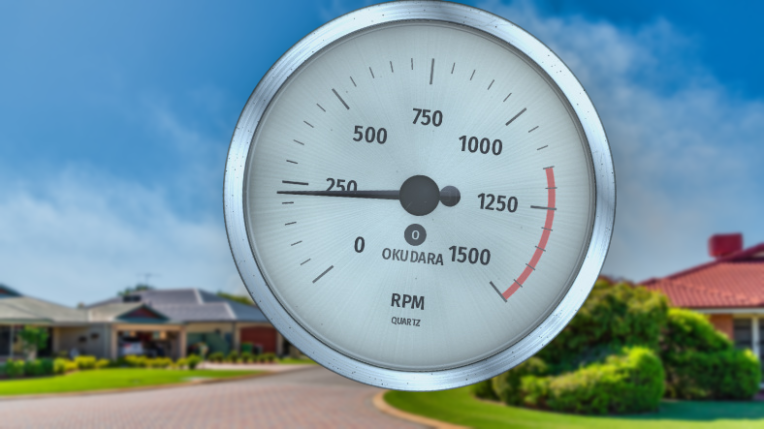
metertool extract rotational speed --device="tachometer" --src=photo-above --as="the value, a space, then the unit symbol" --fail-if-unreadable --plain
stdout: 225 rpm
